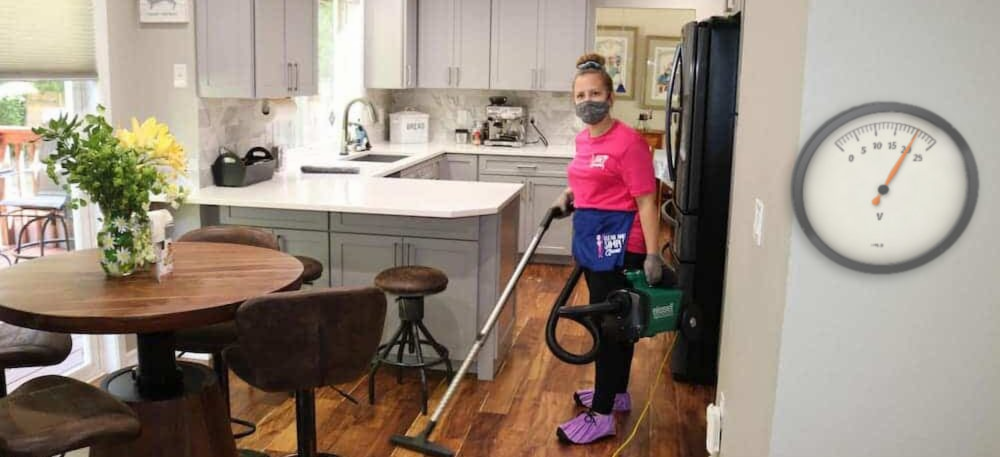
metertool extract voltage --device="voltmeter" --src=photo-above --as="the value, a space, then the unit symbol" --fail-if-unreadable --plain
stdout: 20 V
